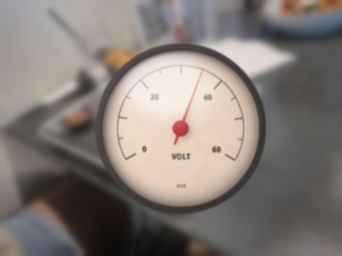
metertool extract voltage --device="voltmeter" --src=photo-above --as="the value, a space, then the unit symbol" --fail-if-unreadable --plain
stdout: 35 V
